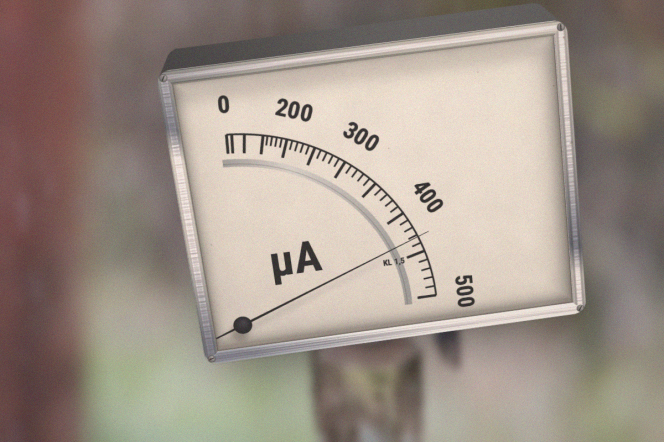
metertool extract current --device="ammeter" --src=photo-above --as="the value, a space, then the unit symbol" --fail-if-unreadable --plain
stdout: 430 µA
